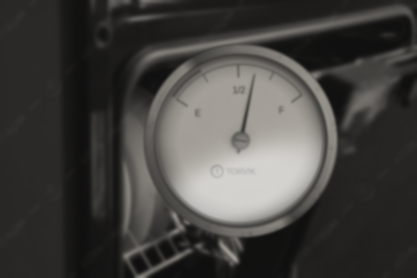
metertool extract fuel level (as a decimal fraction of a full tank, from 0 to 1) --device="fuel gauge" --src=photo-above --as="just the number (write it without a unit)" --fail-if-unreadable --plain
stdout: 0.625
